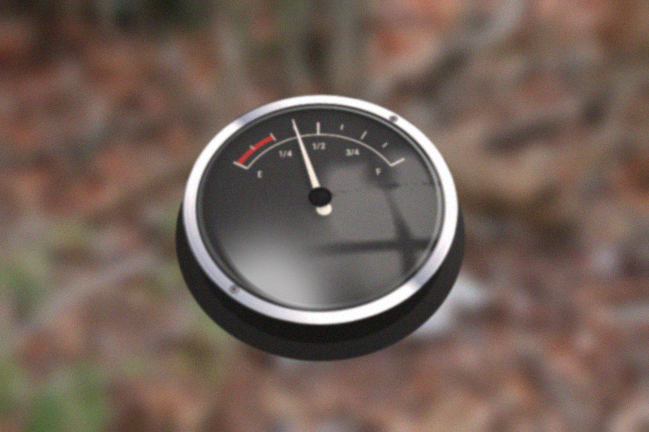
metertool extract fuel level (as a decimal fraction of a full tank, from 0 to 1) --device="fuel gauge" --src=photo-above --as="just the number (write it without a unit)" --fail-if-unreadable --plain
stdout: 0.375
